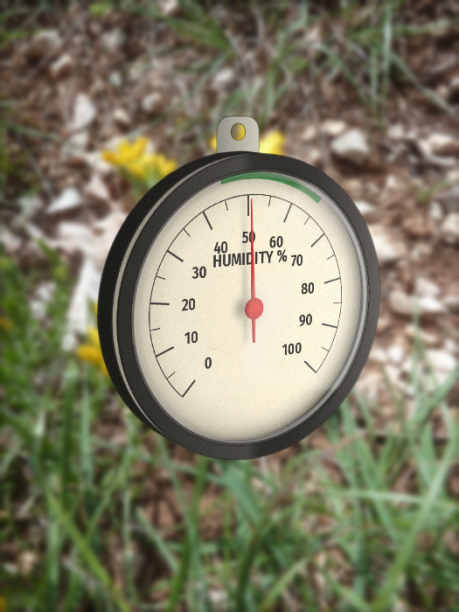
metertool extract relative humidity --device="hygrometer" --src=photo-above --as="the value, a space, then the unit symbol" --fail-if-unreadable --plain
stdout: 50 %
